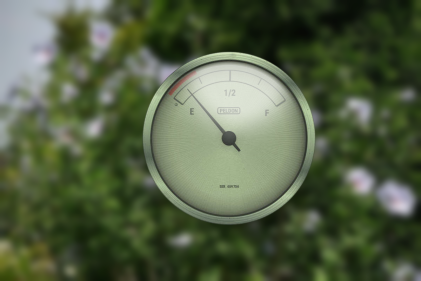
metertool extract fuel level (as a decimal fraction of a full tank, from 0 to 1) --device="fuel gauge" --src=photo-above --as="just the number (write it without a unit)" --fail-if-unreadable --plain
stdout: 0.125
